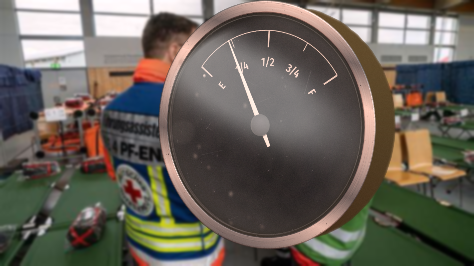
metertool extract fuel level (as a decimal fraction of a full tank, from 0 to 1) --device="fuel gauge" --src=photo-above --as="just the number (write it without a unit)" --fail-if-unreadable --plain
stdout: 0.25
